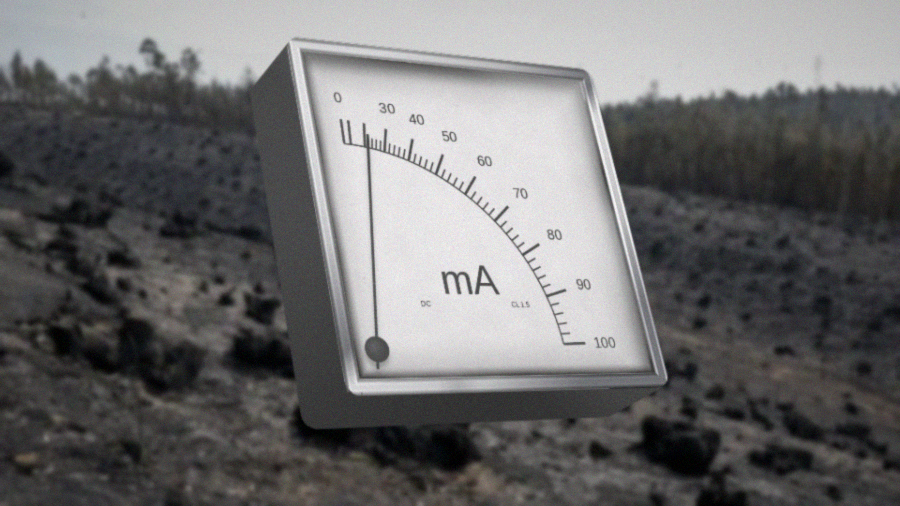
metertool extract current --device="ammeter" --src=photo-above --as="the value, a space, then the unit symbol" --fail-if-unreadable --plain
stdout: 20 mA
